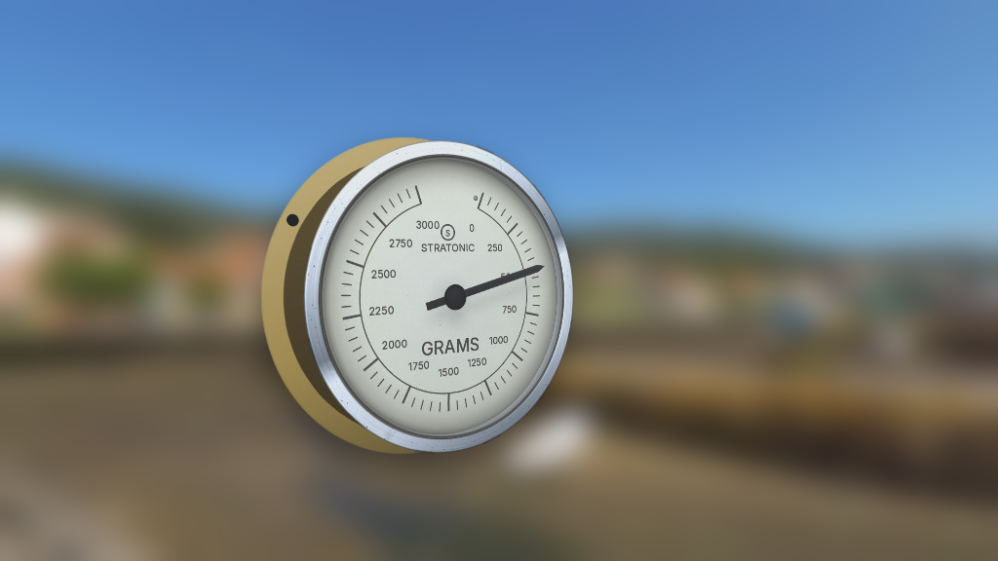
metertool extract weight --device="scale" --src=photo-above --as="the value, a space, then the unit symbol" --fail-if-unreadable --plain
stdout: 500 g
